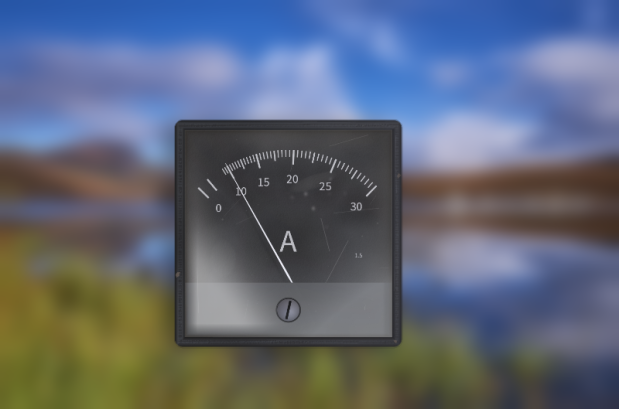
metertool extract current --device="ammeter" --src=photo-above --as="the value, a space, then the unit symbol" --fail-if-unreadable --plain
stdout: 10 A
